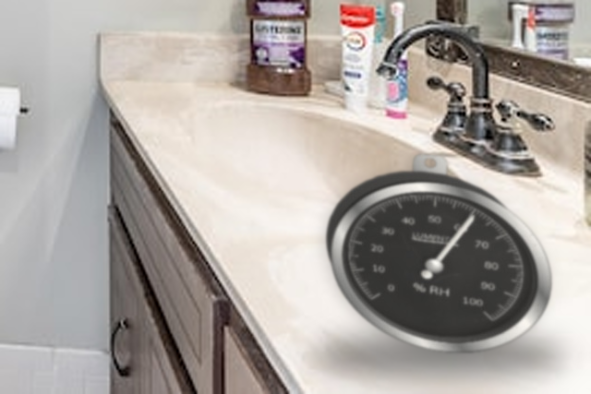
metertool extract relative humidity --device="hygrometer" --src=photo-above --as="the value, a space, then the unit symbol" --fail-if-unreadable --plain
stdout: 60 %
